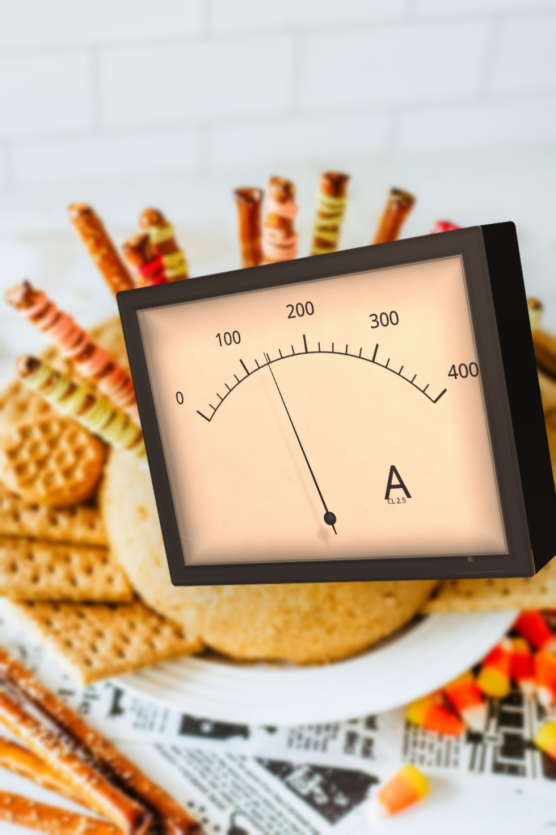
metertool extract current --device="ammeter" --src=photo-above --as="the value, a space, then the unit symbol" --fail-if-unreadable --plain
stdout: 140 A
